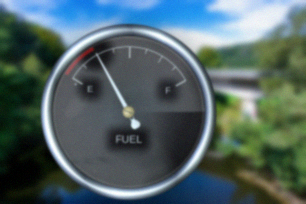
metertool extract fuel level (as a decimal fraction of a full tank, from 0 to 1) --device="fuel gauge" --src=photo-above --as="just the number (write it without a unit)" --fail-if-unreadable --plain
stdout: 0.25
